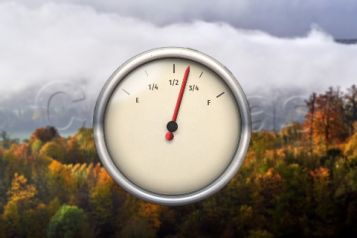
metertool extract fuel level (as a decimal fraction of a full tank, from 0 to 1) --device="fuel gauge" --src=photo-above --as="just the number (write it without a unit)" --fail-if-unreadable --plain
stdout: 0.625
